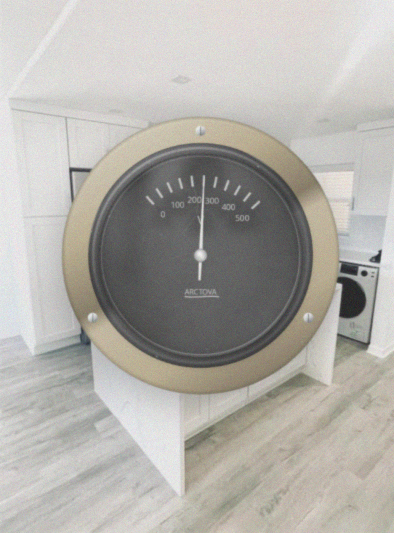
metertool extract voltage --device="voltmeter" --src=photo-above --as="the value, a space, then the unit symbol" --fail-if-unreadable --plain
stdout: 250 V
